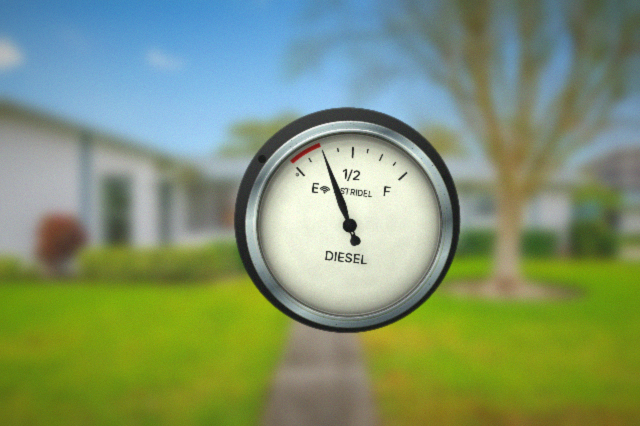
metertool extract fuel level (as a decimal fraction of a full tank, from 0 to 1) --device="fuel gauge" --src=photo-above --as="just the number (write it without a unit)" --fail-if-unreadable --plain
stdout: 0.25
